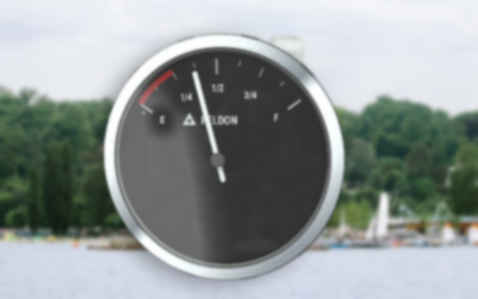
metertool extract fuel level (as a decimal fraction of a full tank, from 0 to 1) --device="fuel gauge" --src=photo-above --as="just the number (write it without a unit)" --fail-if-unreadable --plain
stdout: 0.375
